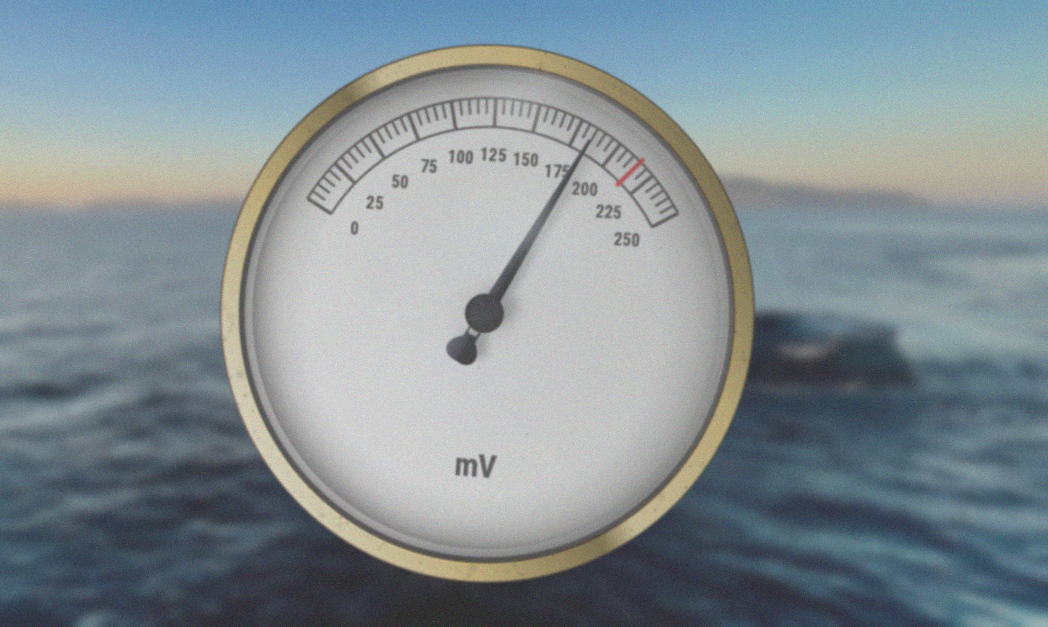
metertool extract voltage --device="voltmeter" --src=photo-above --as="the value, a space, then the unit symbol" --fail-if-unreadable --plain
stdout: 185 mV
